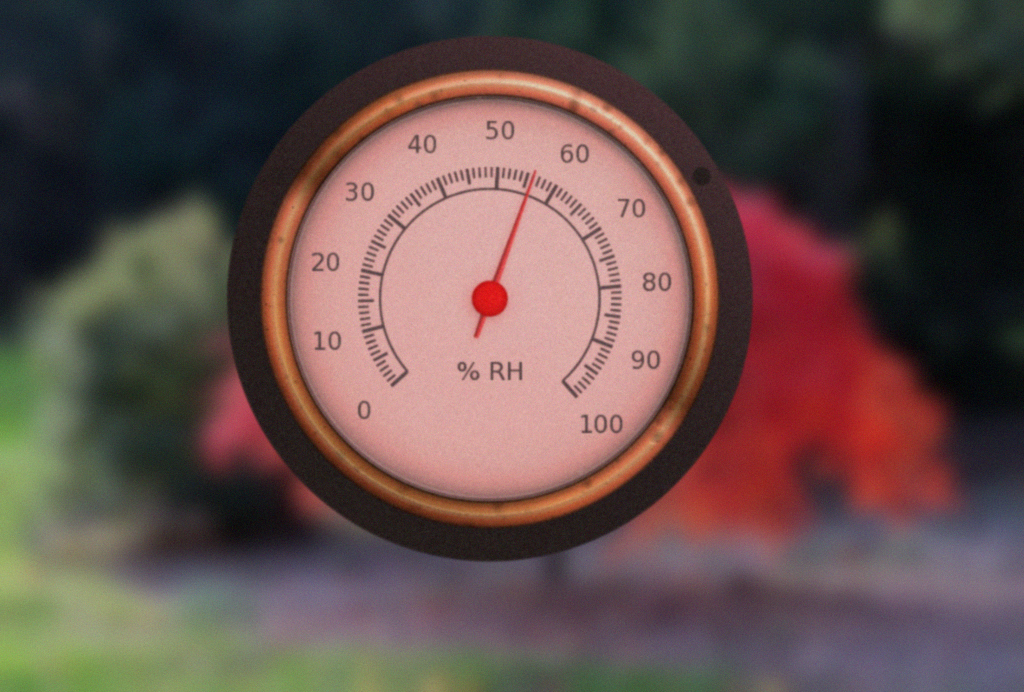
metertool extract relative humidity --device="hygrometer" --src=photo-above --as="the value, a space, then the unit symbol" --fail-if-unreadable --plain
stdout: 56 %
